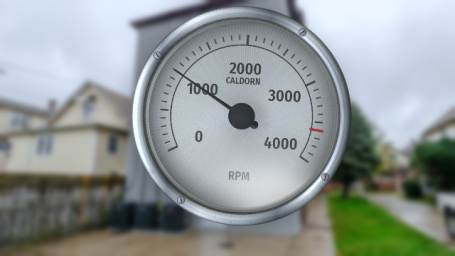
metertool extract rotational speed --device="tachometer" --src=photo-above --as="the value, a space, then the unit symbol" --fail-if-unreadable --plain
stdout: 1000 rpm
